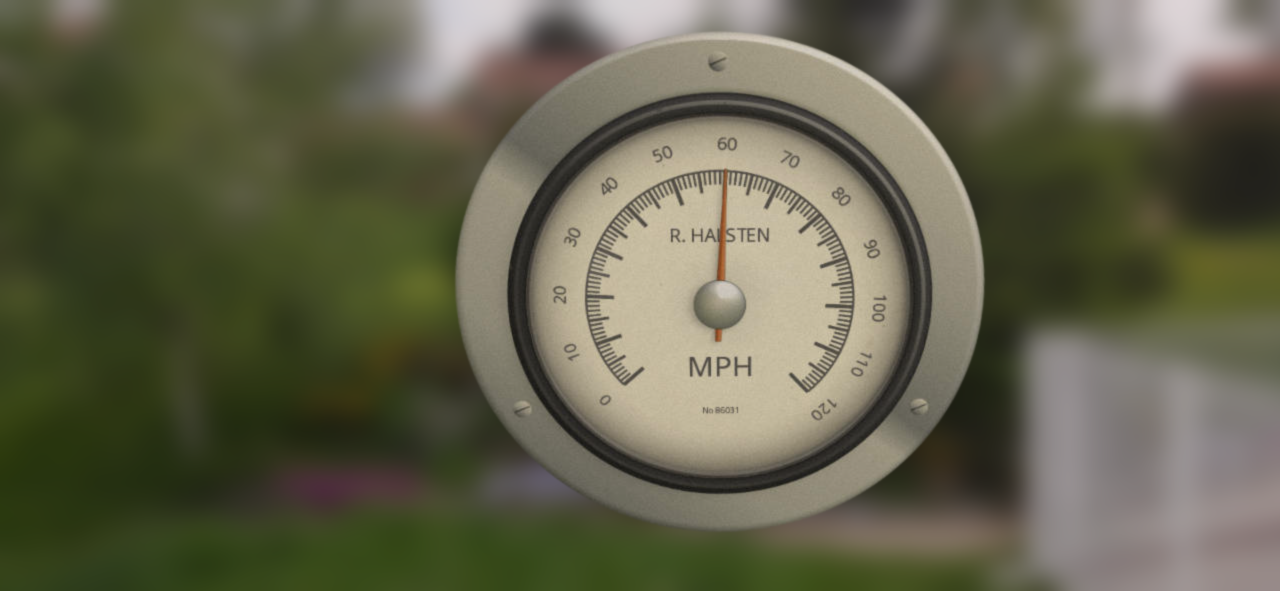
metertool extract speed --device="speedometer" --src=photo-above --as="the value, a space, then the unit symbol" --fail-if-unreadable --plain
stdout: 60 mph
